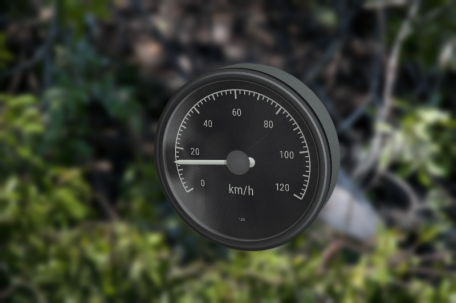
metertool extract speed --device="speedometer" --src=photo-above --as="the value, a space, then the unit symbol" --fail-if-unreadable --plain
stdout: 14 km/h
